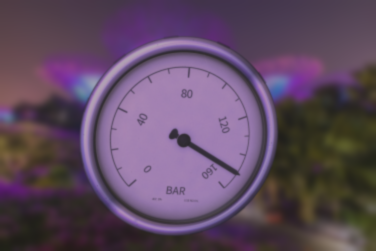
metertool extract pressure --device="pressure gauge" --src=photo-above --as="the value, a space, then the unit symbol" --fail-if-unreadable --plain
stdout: 150 bar
